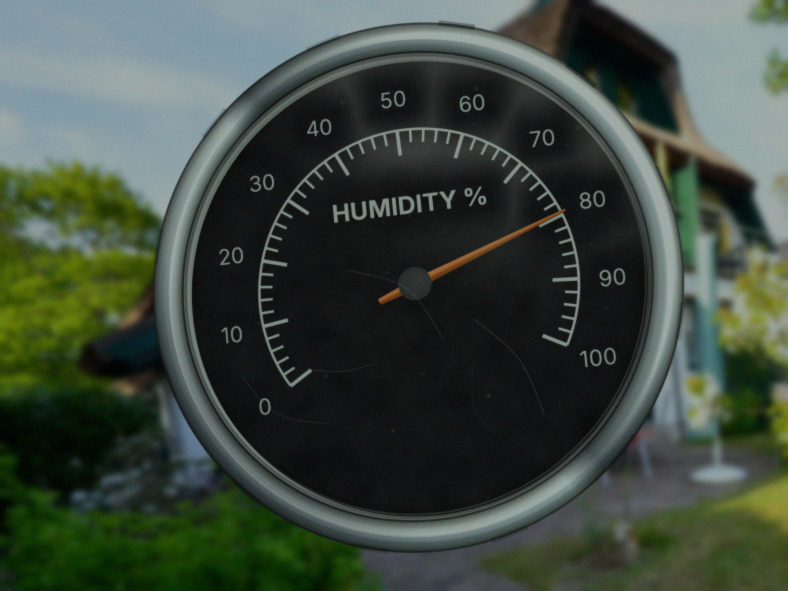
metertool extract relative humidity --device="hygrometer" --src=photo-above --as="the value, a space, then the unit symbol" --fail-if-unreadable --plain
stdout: 80 %
